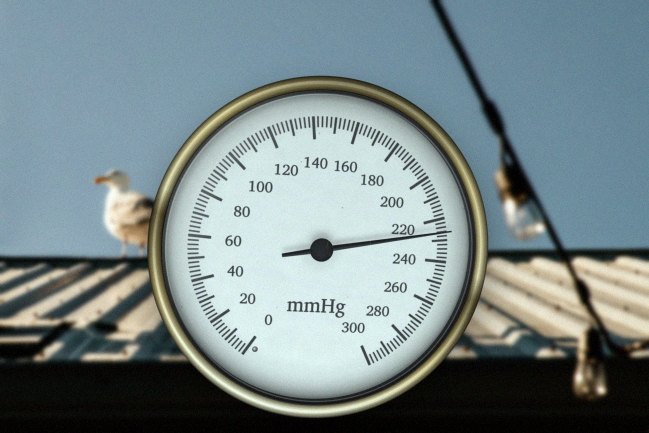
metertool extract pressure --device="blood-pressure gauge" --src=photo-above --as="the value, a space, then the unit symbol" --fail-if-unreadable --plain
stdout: 226 mmHg
